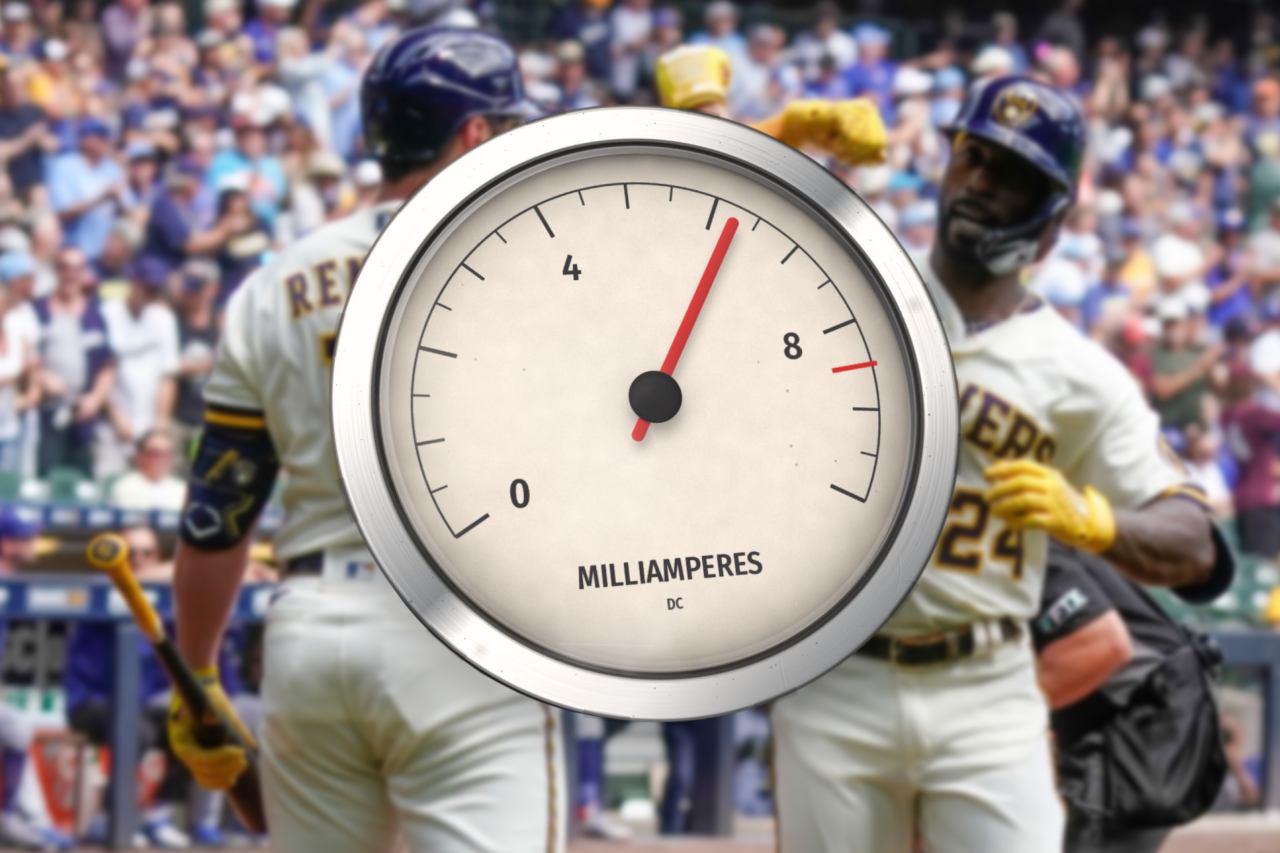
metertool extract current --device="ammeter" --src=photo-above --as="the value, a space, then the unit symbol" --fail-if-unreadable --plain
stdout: 6.25 mA
